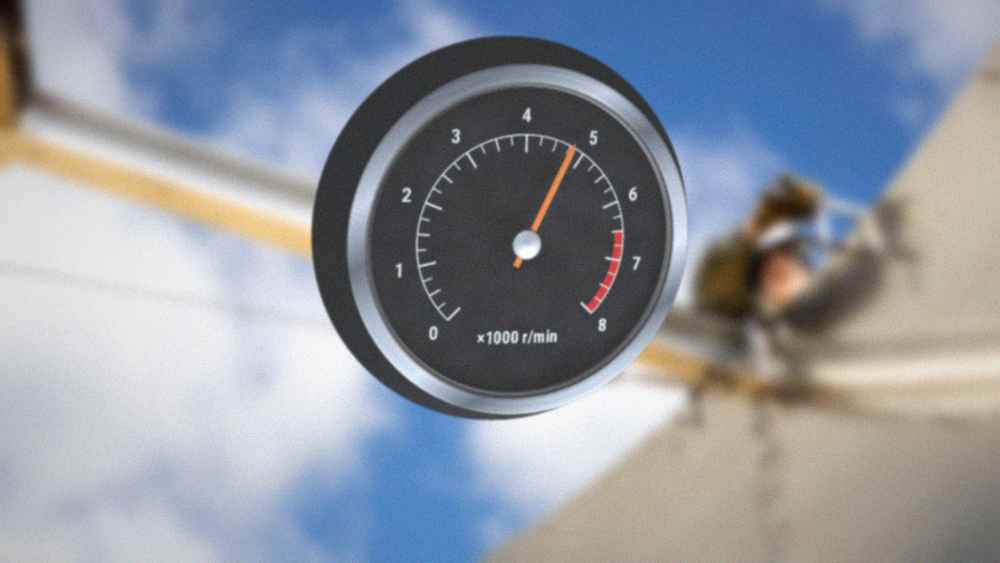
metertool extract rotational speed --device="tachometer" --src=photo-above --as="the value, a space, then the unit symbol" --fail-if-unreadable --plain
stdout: 4750 rpm
